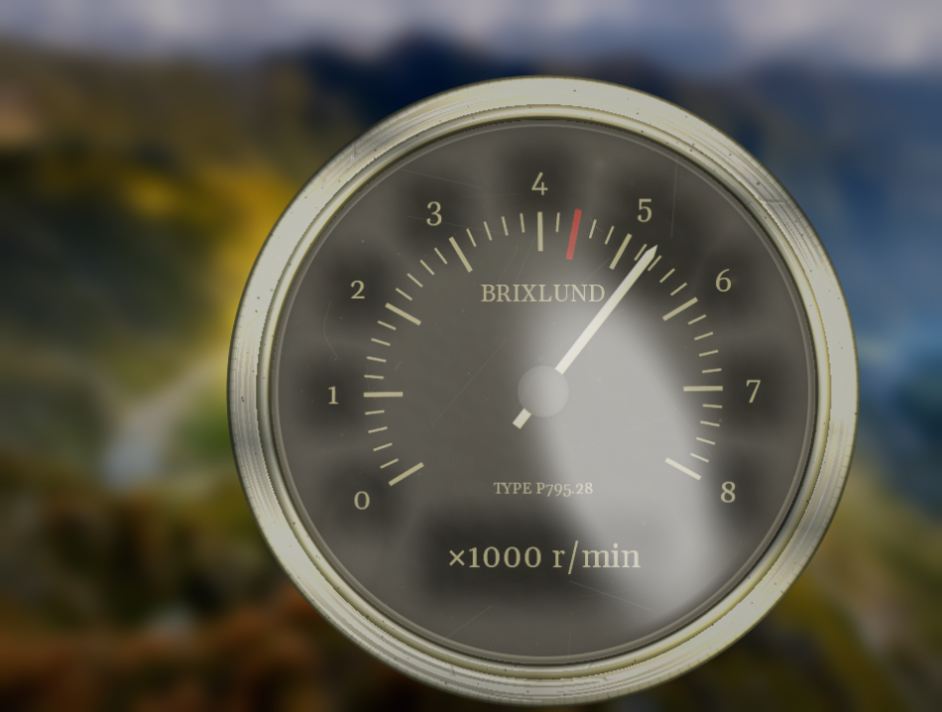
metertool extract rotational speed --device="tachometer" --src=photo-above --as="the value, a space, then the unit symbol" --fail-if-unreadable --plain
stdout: 5300 rpm
